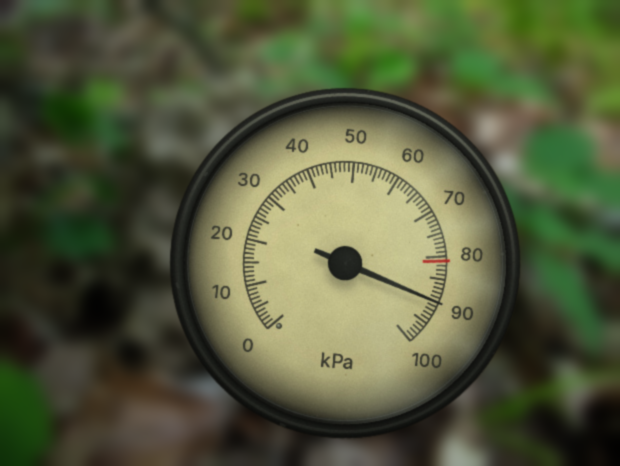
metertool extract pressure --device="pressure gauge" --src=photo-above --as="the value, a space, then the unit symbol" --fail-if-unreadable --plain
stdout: 90 kPa
